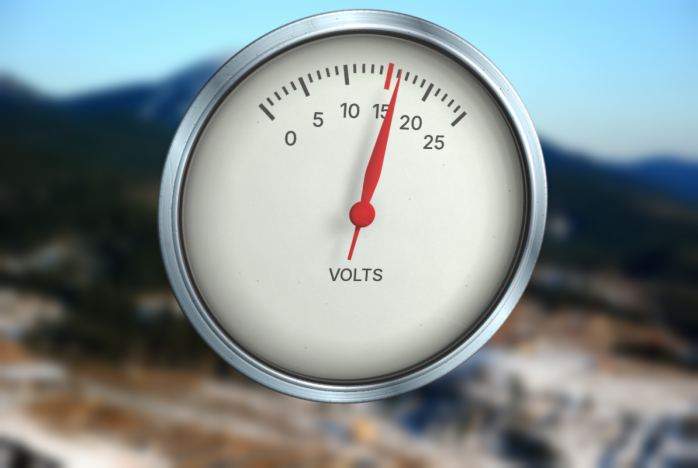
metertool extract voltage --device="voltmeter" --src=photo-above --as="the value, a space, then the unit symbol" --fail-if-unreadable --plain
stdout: 16 V
